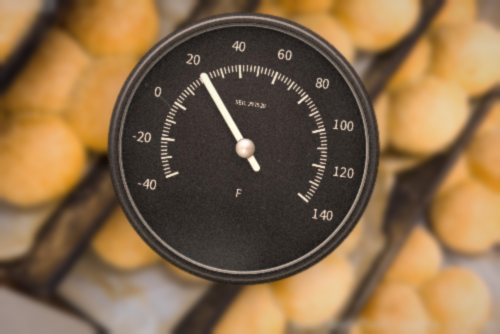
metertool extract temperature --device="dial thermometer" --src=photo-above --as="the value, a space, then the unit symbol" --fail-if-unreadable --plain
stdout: 20 °F
